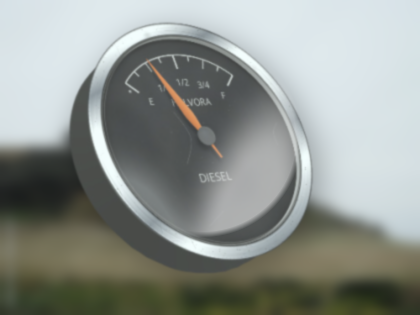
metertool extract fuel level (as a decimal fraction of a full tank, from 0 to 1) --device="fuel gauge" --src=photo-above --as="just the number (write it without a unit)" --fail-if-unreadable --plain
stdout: 0.25
